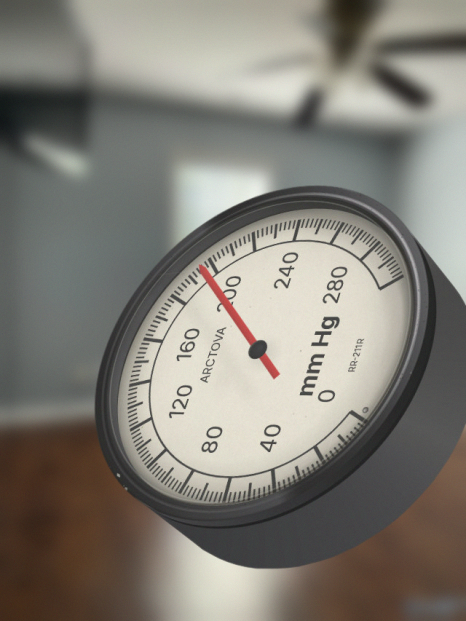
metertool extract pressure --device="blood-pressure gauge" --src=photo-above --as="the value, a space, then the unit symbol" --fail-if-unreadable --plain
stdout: 196 mmHg
